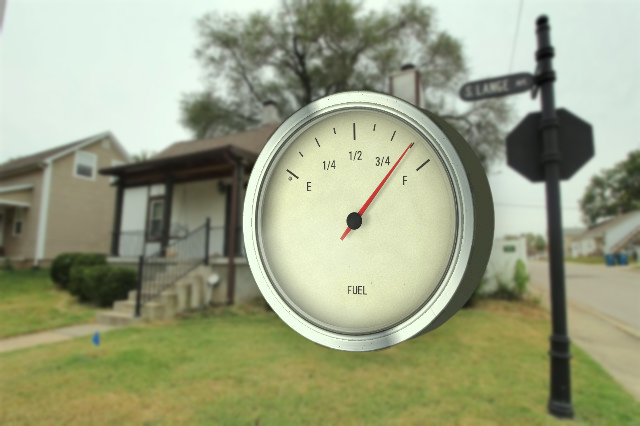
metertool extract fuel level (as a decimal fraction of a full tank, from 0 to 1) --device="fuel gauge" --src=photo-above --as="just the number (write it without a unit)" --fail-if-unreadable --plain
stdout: 0.875
